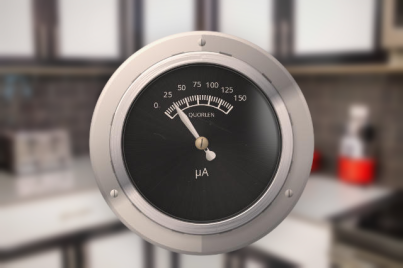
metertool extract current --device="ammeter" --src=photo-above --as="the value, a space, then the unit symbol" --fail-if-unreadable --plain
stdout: 25 µA
